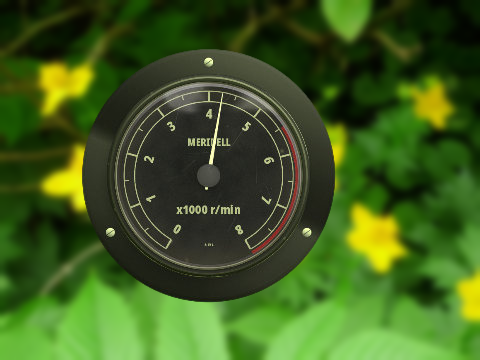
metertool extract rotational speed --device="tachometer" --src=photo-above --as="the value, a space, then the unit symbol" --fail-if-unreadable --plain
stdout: 4250 rpm
